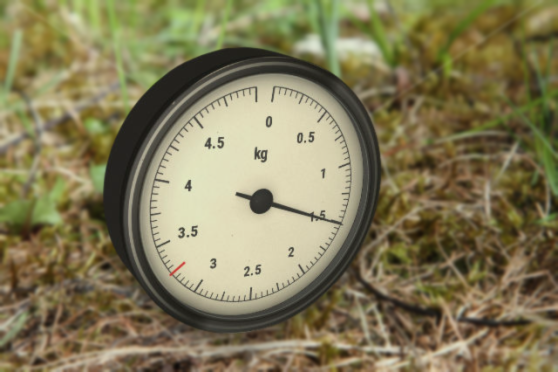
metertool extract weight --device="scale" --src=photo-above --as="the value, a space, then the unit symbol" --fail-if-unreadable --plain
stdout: 1.5 kg
